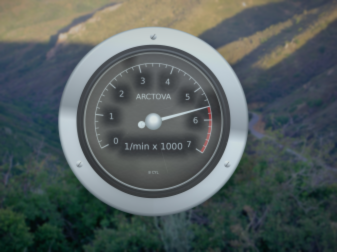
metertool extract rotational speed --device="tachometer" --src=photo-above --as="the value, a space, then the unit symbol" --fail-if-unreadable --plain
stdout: 5600 rpm
